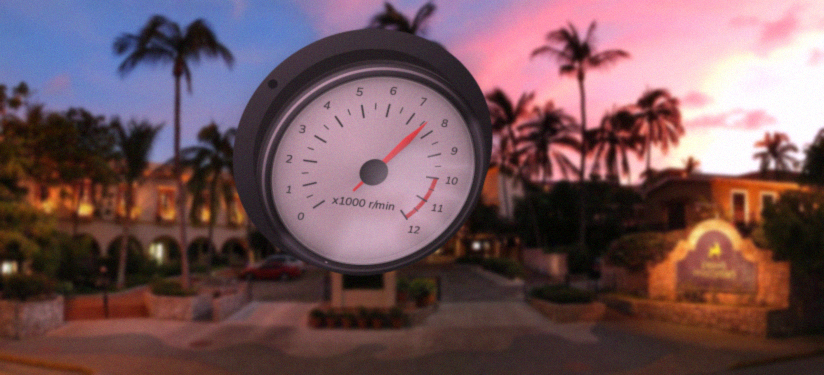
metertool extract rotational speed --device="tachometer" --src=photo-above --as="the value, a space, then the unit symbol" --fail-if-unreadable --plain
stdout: 7500 rpm
